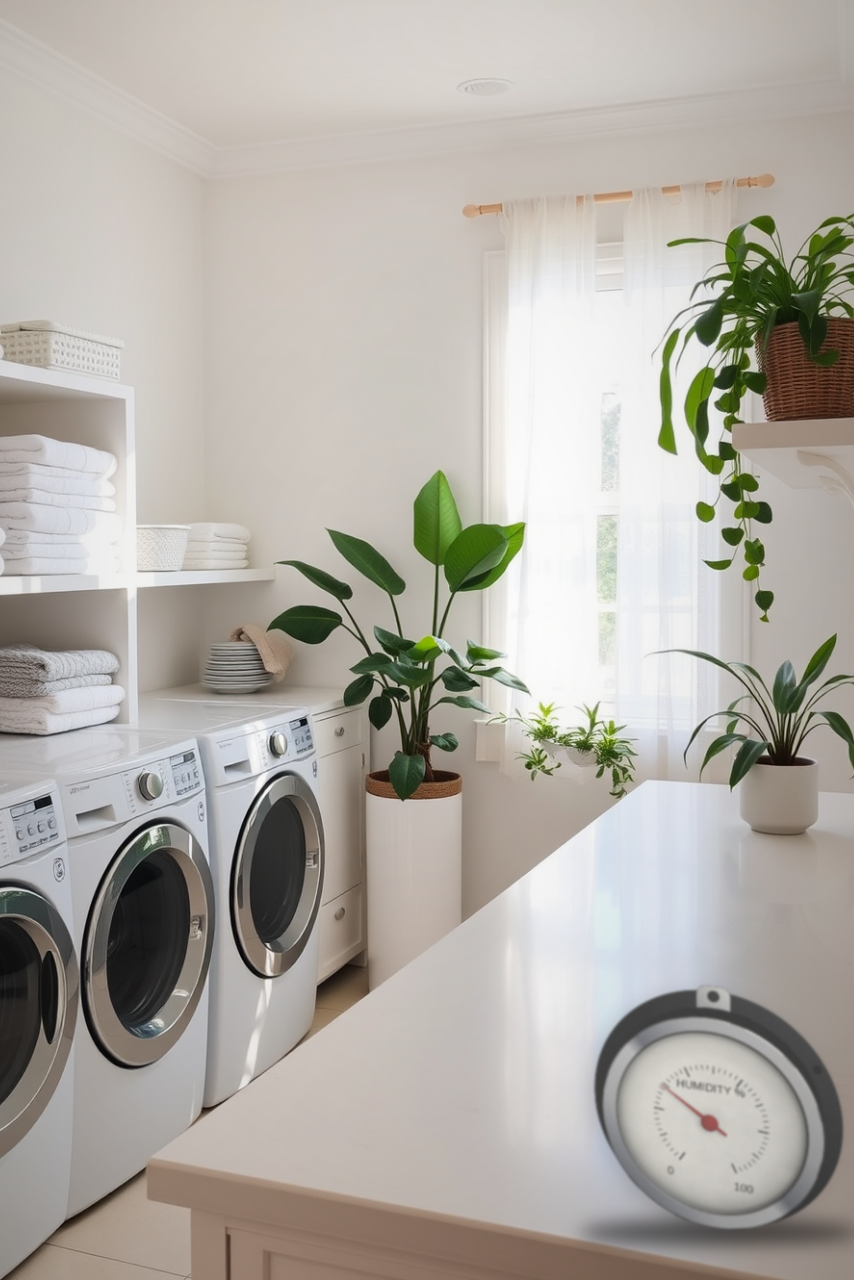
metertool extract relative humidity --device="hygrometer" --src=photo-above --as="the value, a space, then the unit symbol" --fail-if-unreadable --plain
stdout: 30 %
